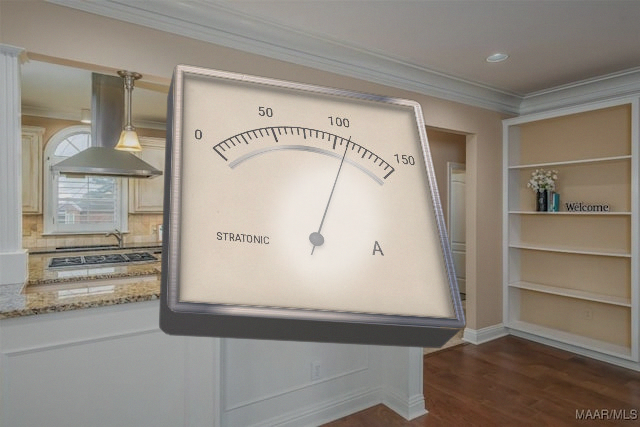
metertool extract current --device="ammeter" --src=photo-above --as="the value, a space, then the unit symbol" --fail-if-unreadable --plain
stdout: 110 A
